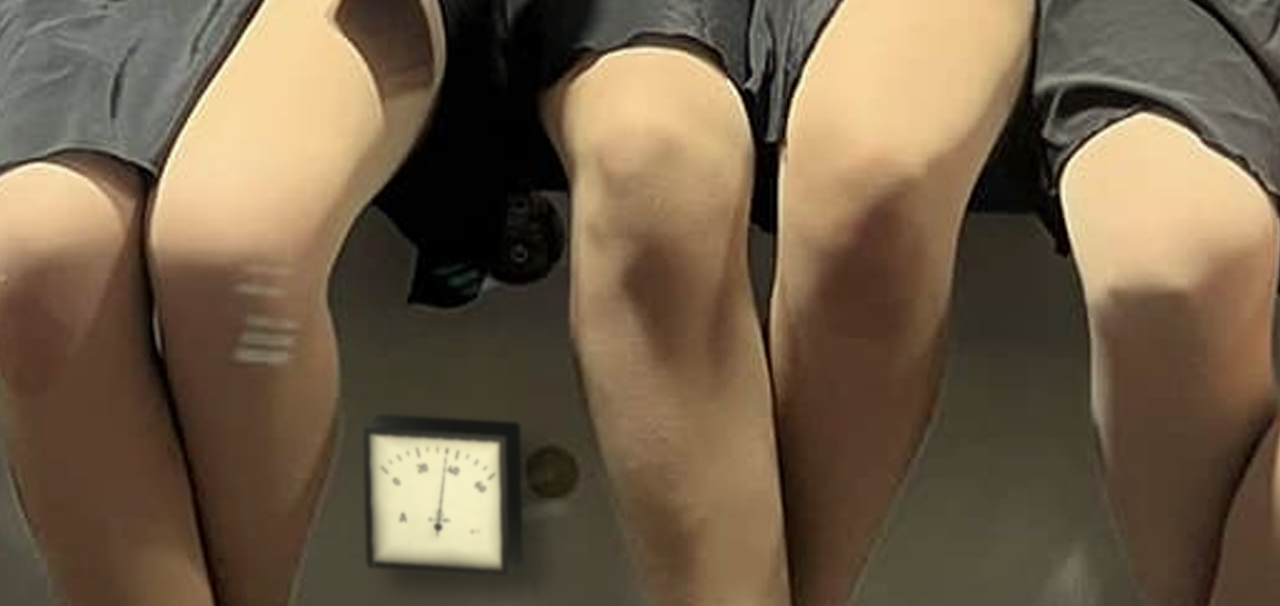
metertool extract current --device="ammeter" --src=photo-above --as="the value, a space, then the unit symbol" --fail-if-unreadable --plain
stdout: 35 A
